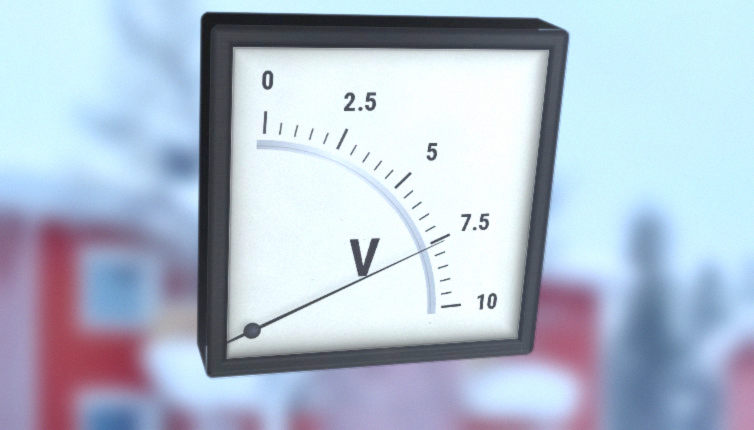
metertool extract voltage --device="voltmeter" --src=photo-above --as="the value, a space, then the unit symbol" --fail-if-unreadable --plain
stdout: 7.5 V
